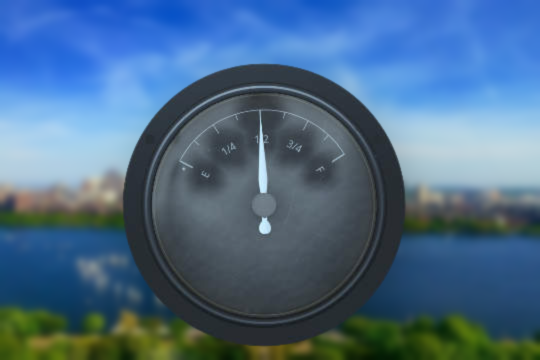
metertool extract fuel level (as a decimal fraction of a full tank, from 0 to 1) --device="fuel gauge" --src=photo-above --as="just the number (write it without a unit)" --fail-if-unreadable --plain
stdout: 0.5
